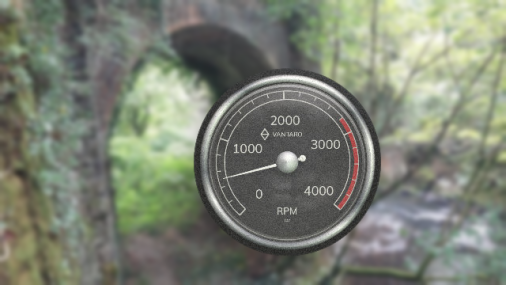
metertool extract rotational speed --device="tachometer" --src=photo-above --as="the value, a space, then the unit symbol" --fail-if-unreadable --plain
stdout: 500 rpm
